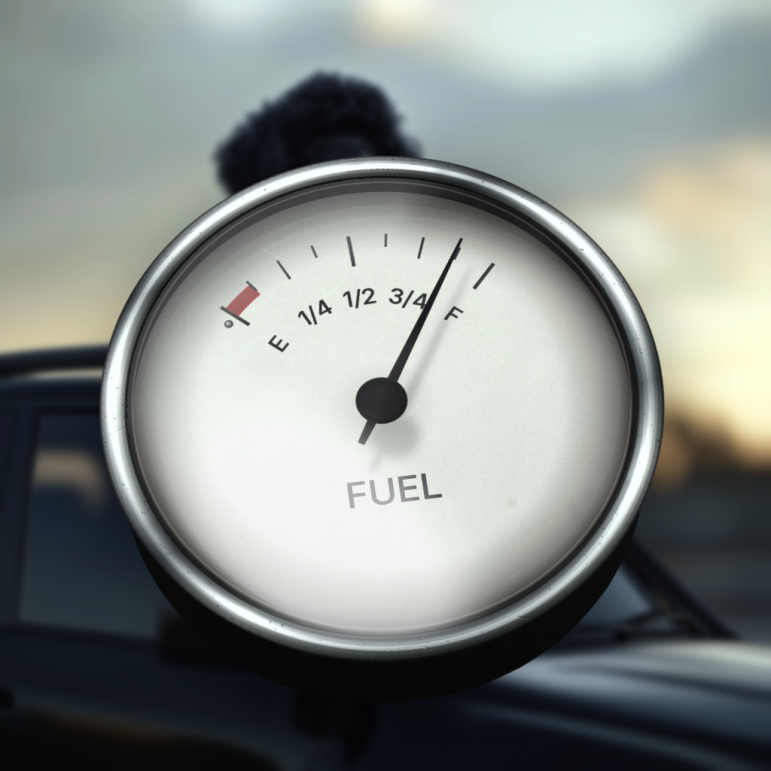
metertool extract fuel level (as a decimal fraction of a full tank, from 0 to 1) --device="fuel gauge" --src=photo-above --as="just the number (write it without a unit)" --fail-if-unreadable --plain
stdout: 0.875
